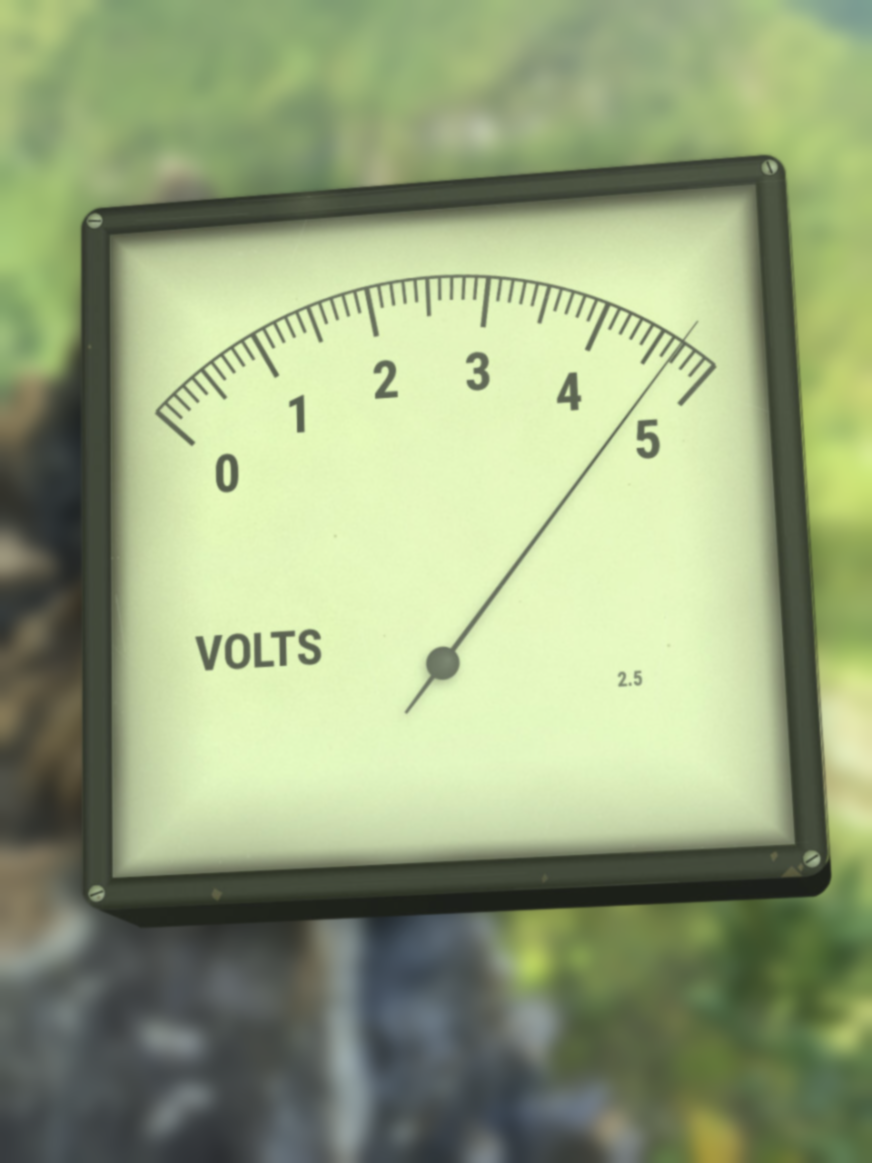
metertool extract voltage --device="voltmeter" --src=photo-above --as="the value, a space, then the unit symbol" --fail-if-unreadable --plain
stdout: 4.7 V
